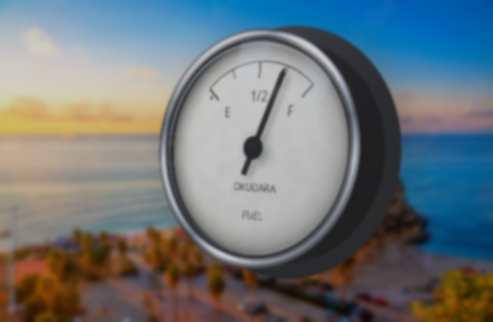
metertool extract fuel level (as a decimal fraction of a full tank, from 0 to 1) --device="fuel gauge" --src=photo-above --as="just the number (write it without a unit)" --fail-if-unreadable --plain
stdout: 0.75
